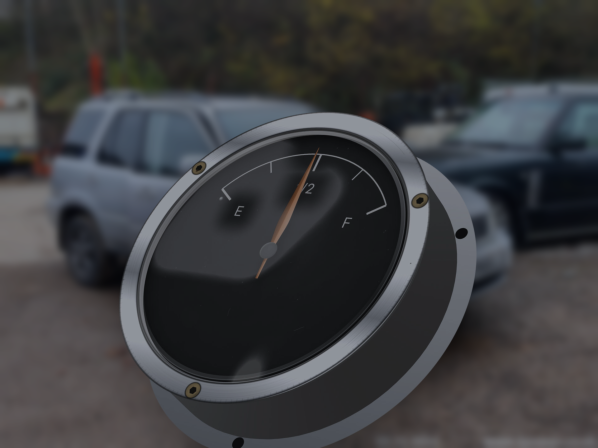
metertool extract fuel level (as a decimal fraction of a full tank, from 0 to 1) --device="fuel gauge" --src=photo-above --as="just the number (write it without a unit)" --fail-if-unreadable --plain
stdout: 0.5
